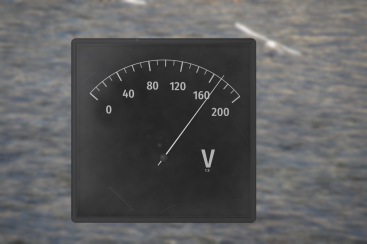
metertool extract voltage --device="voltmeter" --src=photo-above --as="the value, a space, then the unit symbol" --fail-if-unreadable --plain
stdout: 170 V
